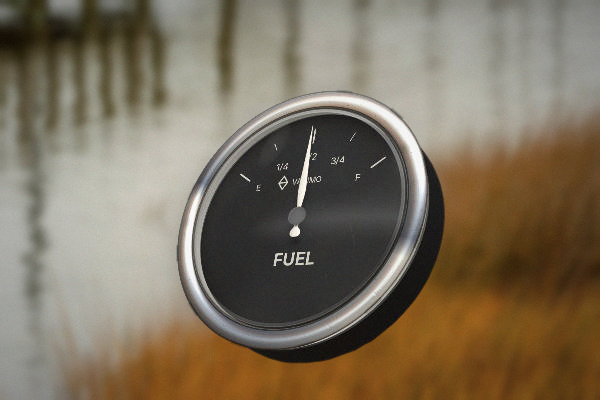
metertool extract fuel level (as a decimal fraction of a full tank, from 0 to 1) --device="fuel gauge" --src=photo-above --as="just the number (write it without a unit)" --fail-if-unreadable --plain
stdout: 0.5
